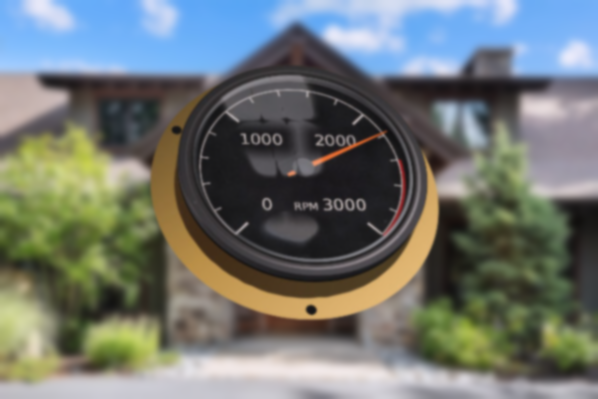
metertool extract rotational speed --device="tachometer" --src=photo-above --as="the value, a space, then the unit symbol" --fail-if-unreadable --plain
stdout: 2200 rpm
